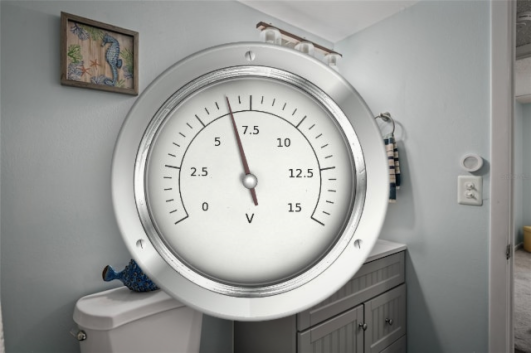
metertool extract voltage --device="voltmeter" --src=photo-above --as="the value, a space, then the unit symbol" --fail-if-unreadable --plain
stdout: 6.5 V
